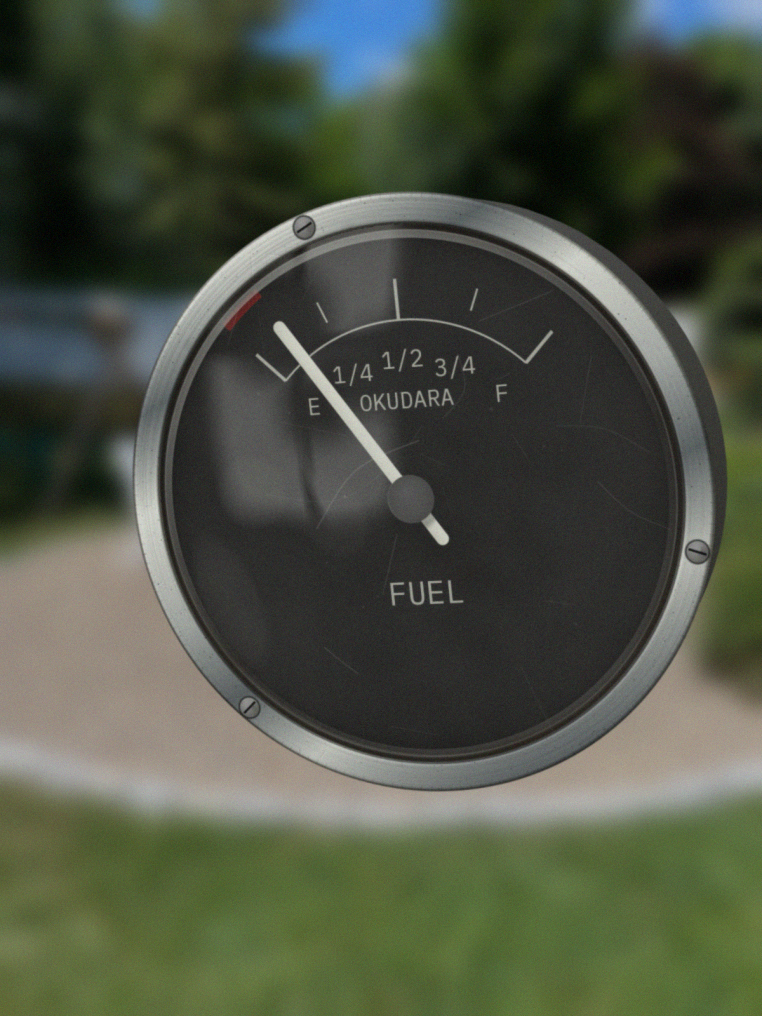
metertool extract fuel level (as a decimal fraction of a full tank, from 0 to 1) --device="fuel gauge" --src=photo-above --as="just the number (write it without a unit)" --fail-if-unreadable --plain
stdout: 0.125
